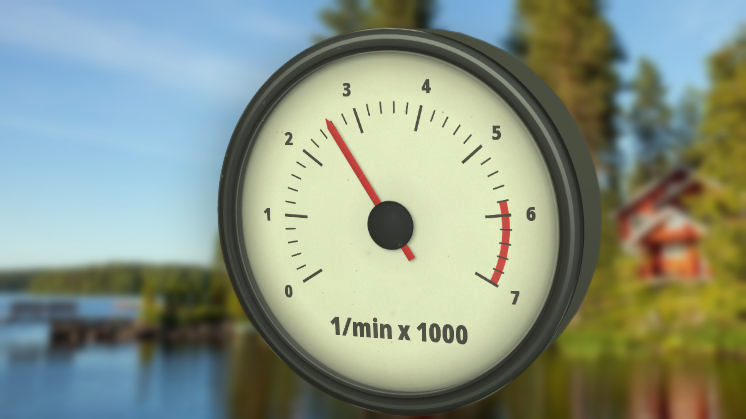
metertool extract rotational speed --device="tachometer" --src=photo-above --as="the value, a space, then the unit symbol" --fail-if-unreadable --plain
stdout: 2600 rpm
